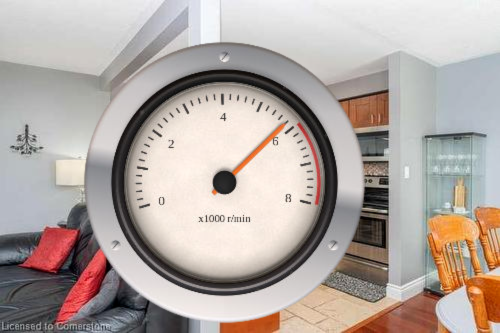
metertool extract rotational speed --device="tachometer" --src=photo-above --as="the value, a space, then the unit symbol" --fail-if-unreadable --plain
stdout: 5800 rpm
